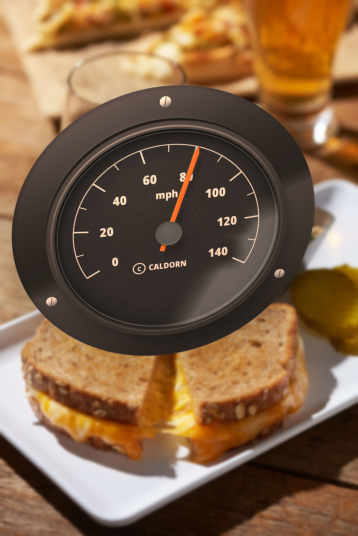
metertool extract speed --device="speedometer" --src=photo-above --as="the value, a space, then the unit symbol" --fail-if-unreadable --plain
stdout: 80 mph
